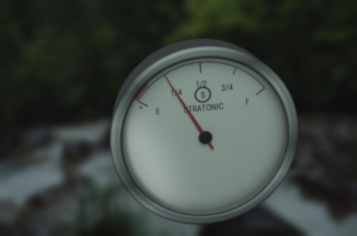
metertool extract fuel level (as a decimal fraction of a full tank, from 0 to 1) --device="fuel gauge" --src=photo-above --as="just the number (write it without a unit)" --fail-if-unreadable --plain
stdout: 0.25
